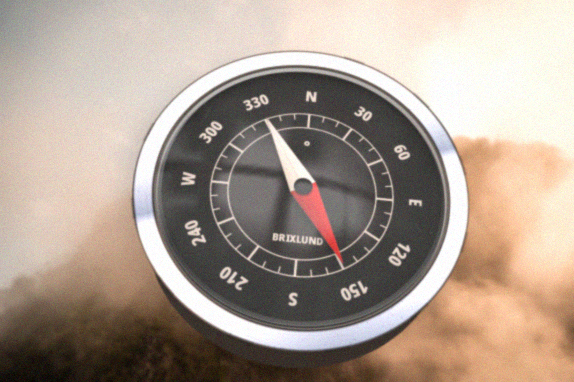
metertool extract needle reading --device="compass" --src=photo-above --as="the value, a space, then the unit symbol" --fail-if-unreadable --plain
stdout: 150 °
